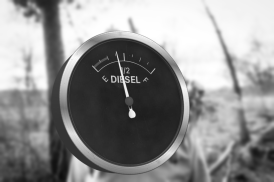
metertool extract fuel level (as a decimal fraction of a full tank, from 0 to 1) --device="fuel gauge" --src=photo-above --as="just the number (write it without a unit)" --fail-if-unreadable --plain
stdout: 0.375
